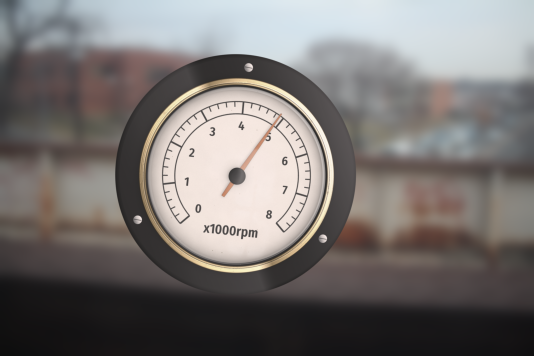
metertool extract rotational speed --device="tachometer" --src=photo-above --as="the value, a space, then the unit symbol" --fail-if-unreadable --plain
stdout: 4900 rpm
